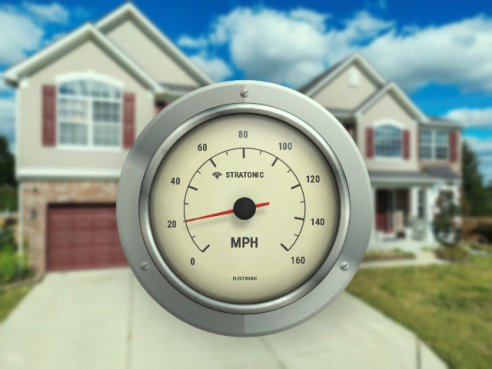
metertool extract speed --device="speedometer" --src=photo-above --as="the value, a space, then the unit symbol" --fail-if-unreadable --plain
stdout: 20 mph
